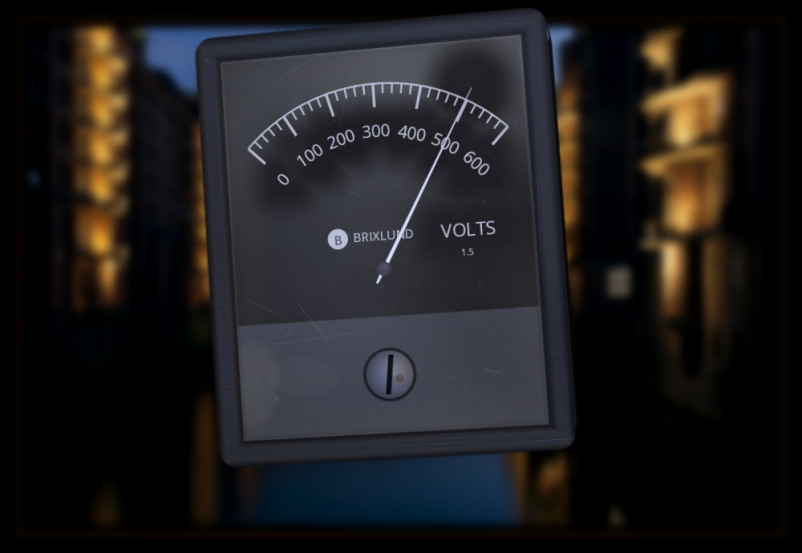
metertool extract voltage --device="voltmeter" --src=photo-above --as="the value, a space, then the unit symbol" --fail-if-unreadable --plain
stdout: 500 V
